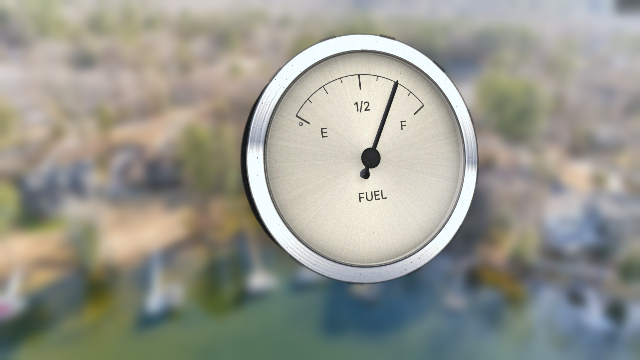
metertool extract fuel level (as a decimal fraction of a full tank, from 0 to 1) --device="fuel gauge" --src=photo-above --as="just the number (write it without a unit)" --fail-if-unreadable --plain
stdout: 0.75
